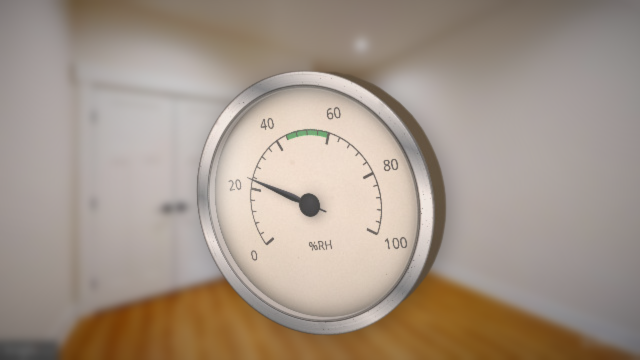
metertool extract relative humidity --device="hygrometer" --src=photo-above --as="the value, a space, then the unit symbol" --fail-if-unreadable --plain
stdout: 24 %
